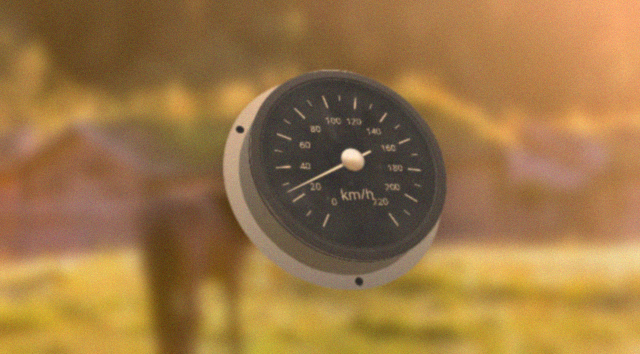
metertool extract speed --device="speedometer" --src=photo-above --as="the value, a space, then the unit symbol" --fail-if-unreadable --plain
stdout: 25 km/h
